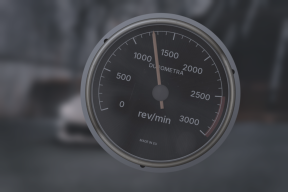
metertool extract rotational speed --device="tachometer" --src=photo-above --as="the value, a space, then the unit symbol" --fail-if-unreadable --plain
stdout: 1250 rpm
